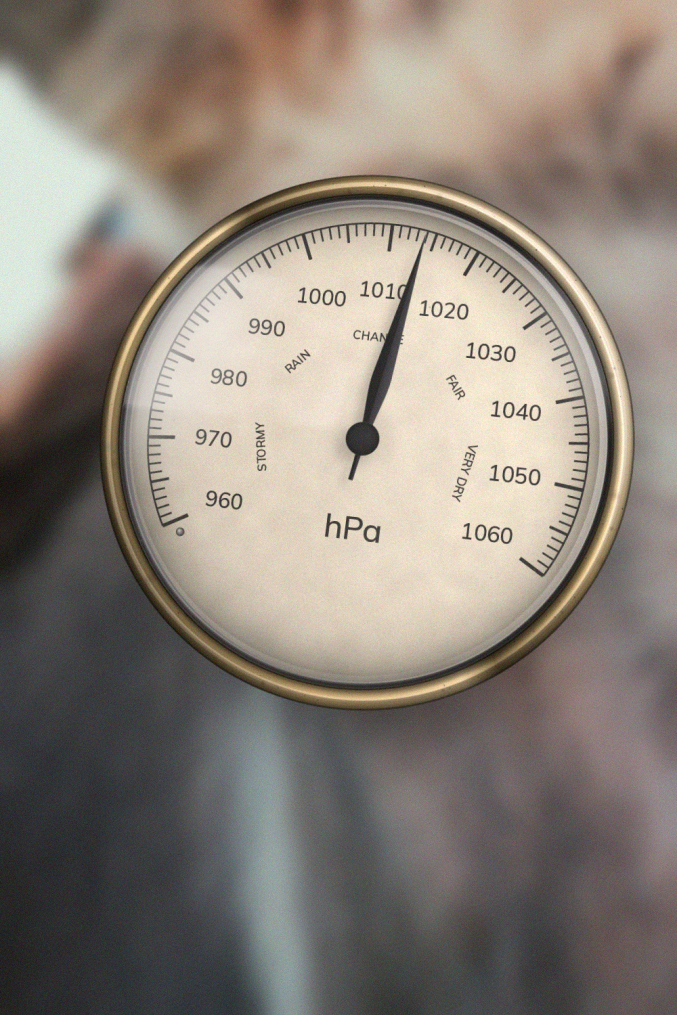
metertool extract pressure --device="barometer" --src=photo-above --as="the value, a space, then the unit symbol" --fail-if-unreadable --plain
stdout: 1014 hPa
